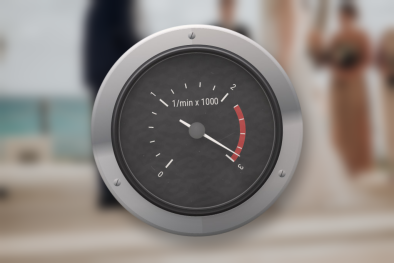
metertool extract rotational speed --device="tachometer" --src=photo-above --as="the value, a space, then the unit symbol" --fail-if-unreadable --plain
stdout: 2900 rpm
